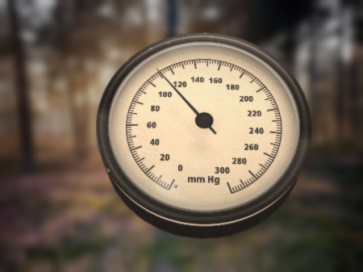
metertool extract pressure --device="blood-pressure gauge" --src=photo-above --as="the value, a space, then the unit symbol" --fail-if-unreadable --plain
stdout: 110 mmHg
